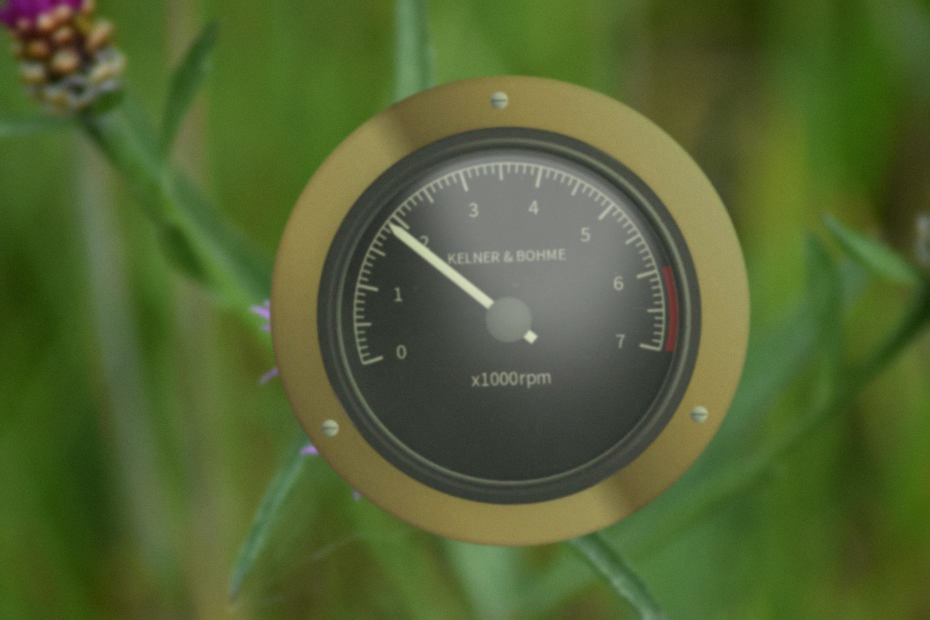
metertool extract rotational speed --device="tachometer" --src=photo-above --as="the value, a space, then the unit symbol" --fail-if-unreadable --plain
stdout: 1900 rpm
